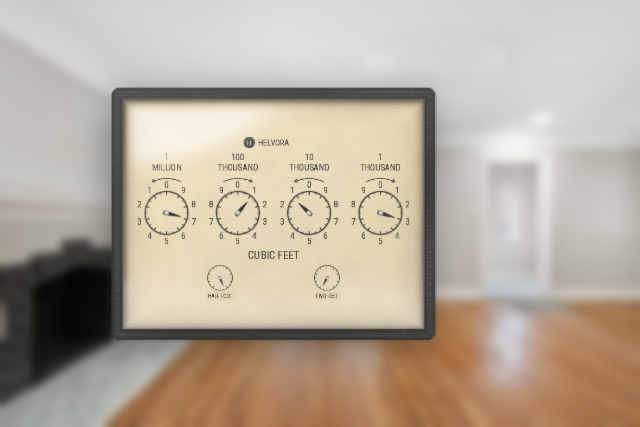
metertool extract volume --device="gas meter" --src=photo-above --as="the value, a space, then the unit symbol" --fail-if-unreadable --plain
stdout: 711300 ft³
